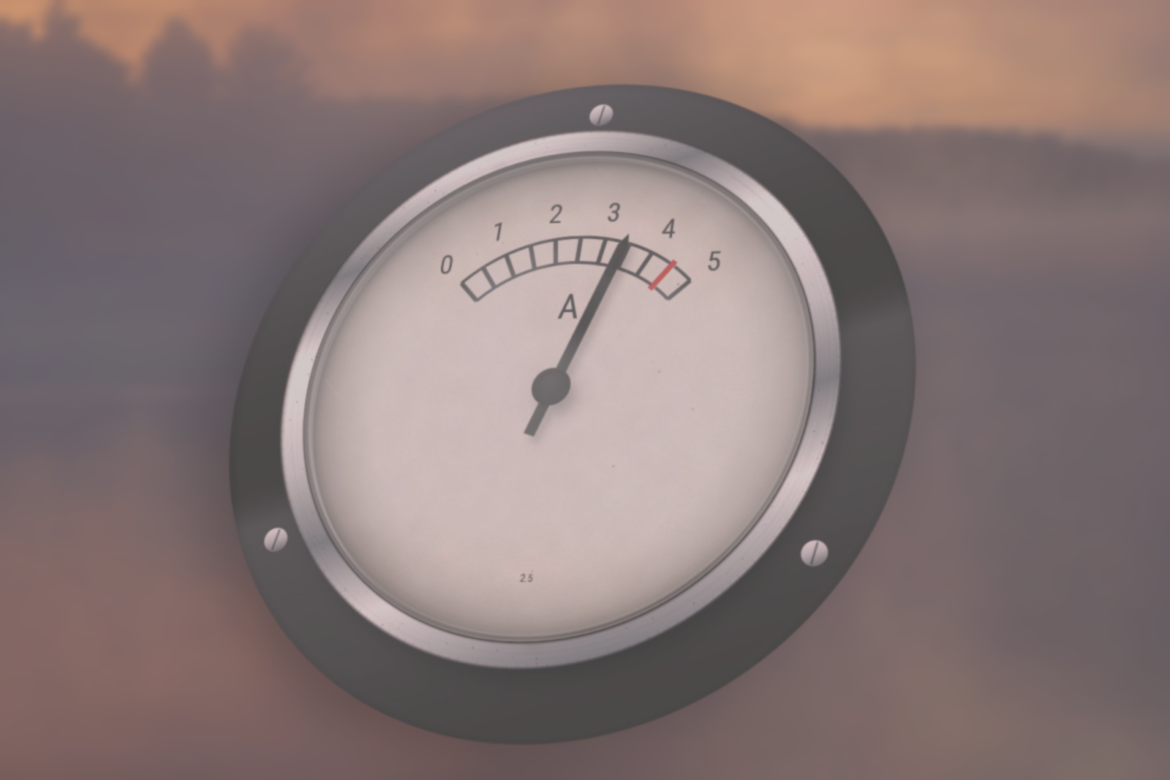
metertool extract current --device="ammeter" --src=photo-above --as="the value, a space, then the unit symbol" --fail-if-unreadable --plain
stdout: 3.5 A
